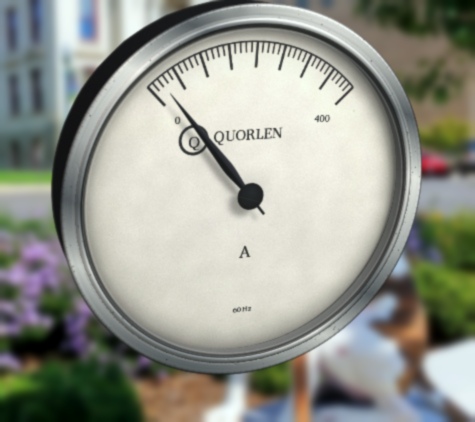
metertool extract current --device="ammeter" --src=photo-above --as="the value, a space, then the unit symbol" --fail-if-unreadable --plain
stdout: 20 A
